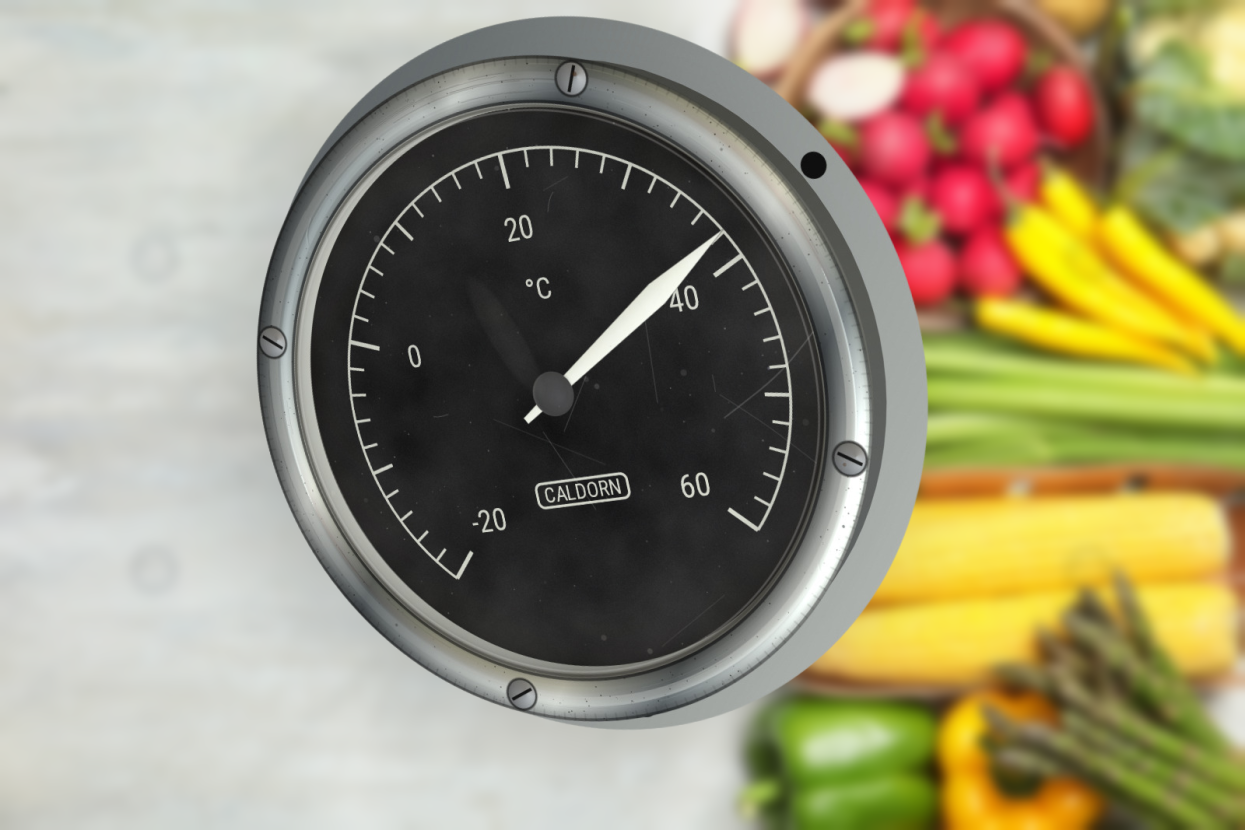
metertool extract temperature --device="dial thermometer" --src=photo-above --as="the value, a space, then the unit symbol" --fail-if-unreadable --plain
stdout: 38 °C
